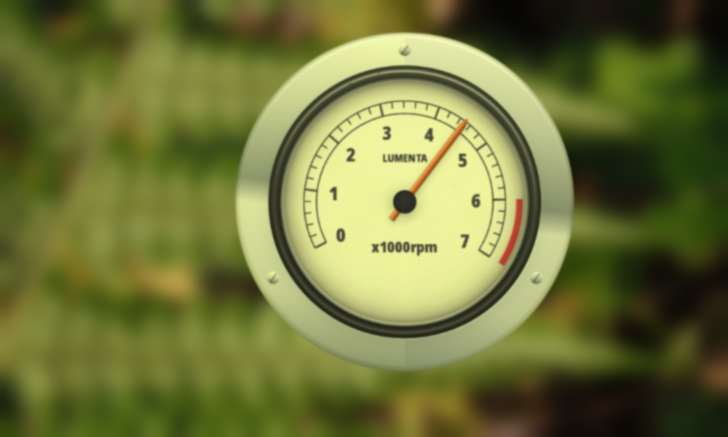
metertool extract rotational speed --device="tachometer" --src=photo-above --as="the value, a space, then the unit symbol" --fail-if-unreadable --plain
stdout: 4500 rpm
